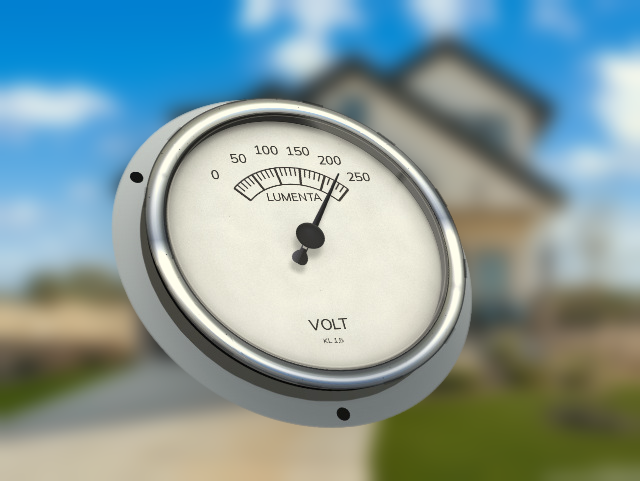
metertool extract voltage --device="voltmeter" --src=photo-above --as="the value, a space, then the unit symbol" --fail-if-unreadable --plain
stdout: 220 V
